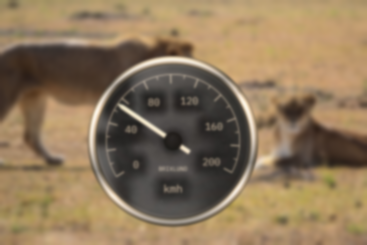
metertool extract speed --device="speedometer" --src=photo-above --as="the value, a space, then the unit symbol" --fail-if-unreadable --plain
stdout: 55 km/h
